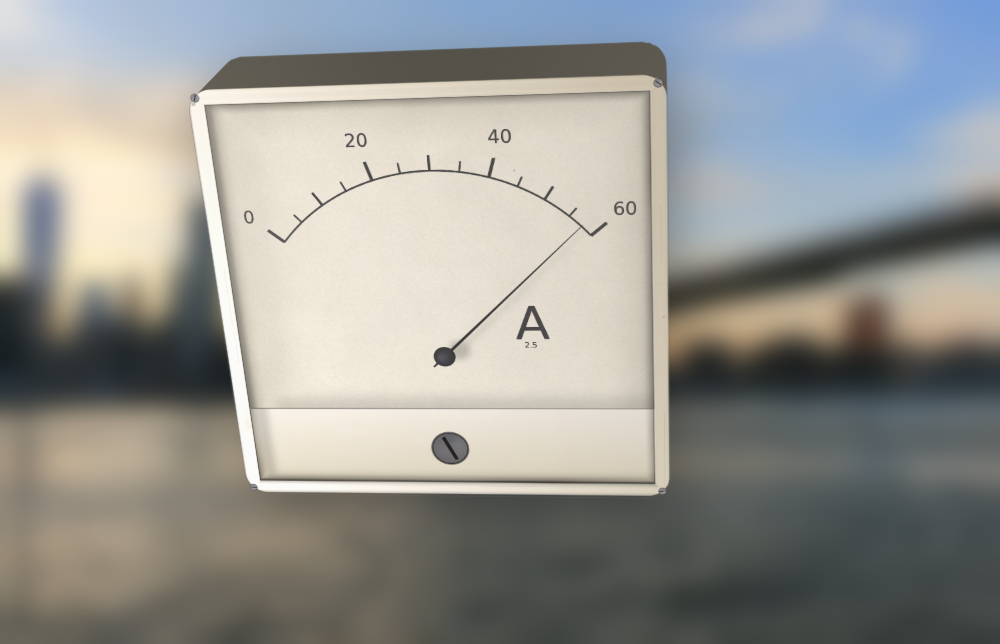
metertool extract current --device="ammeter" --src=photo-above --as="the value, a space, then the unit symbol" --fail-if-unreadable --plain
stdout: 57.5 A
